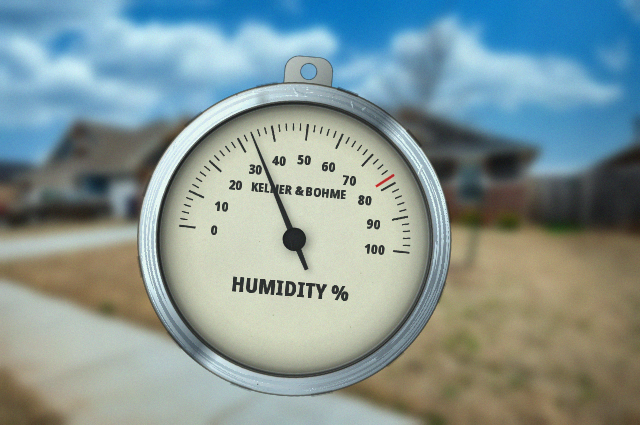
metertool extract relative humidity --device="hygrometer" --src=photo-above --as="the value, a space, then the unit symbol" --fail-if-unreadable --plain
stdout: 34 %
